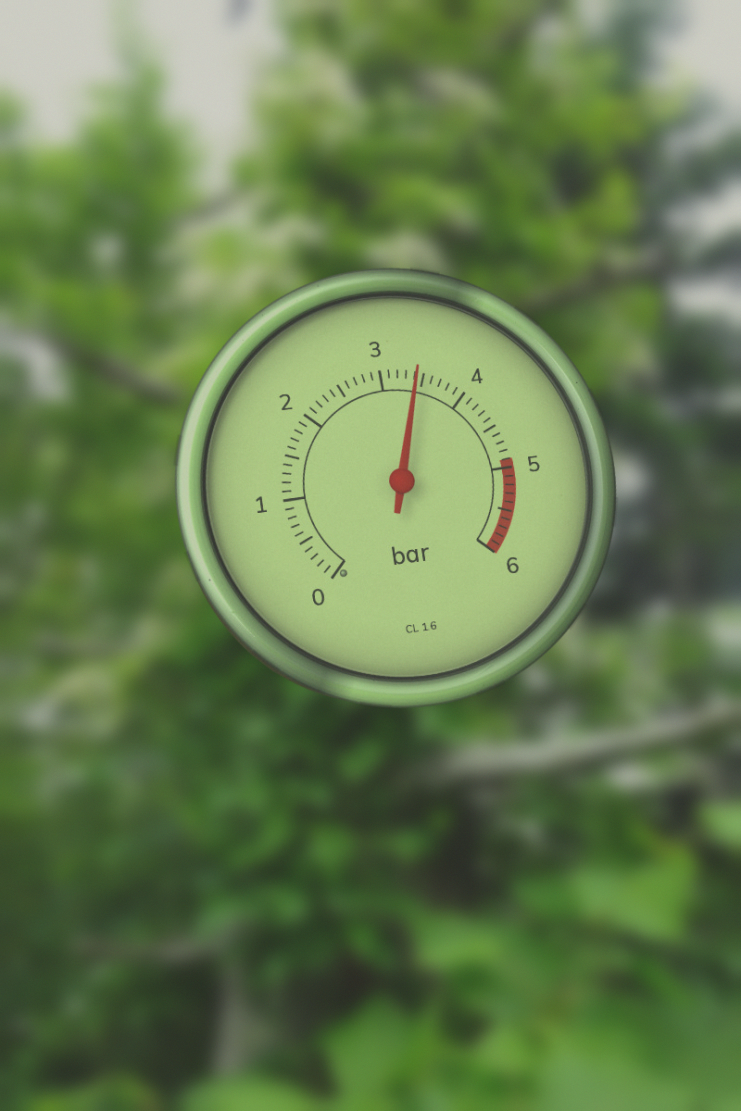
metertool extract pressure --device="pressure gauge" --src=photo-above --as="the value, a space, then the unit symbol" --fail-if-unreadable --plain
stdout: 3.4 bar
